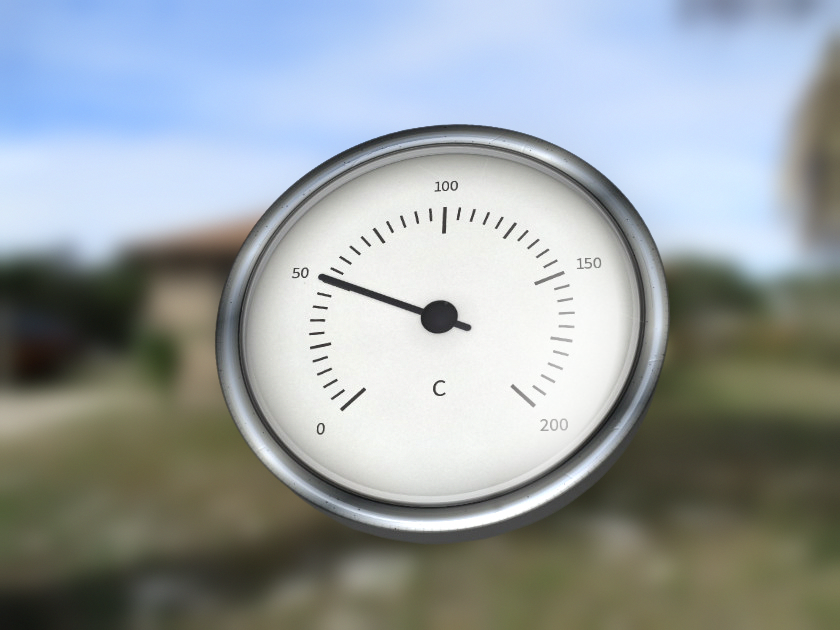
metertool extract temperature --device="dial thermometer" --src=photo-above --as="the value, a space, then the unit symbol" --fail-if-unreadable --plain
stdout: 50 °C
